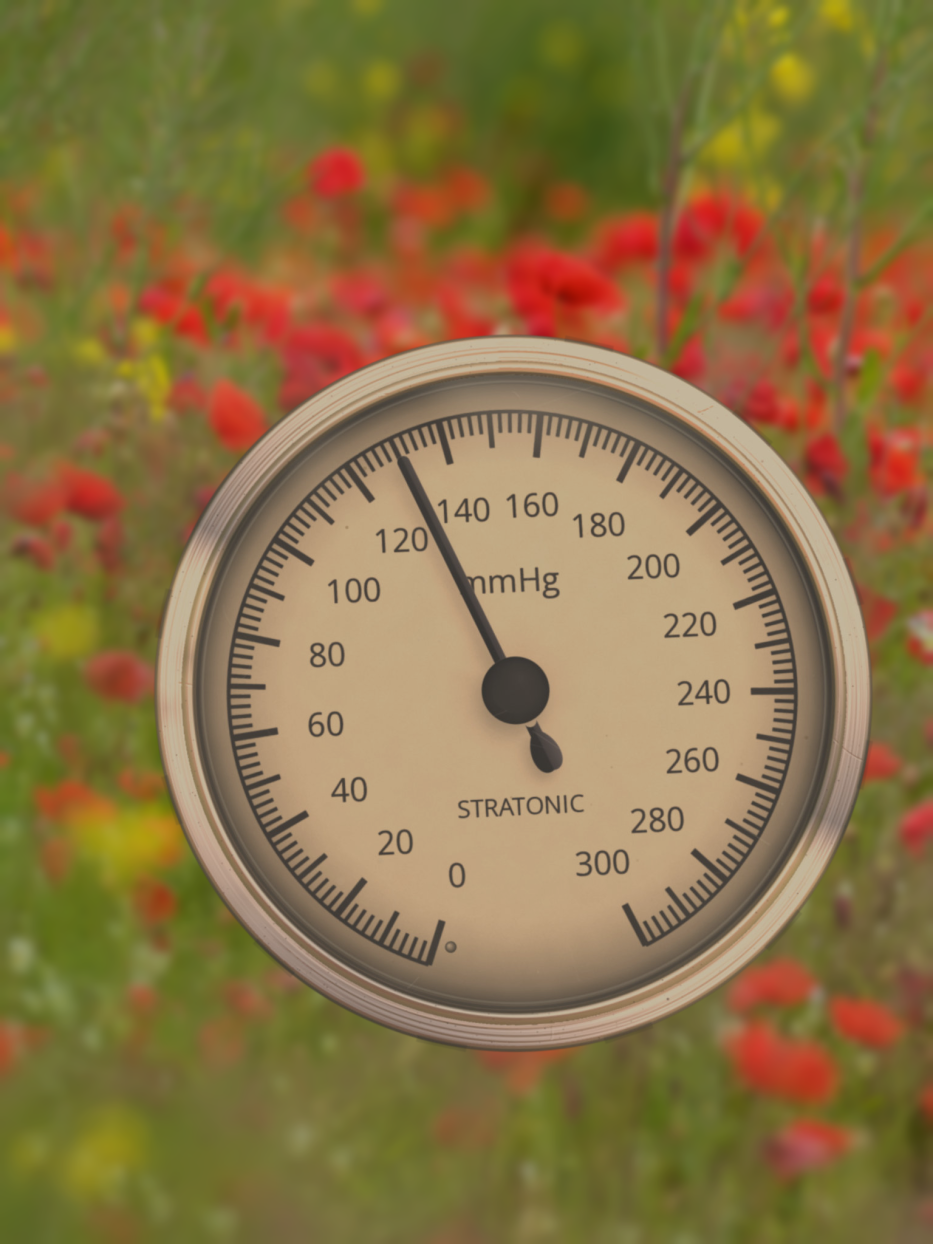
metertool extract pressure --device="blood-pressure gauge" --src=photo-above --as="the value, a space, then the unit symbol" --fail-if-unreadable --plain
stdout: 130 mmHg
